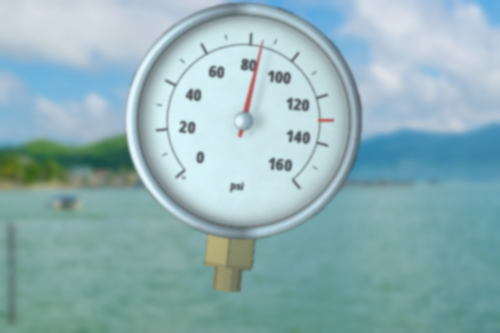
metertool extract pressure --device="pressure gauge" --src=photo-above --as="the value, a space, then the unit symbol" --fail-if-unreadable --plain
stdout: 85 psi
